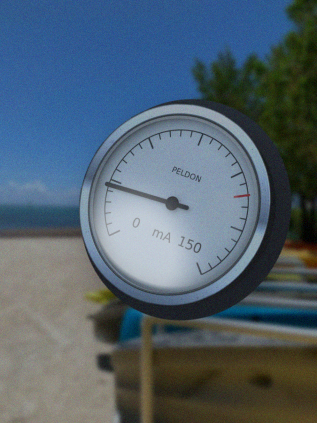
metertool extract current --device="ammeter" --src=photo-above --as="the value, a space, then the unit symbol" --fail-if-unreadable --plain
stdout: 22.5 mA
